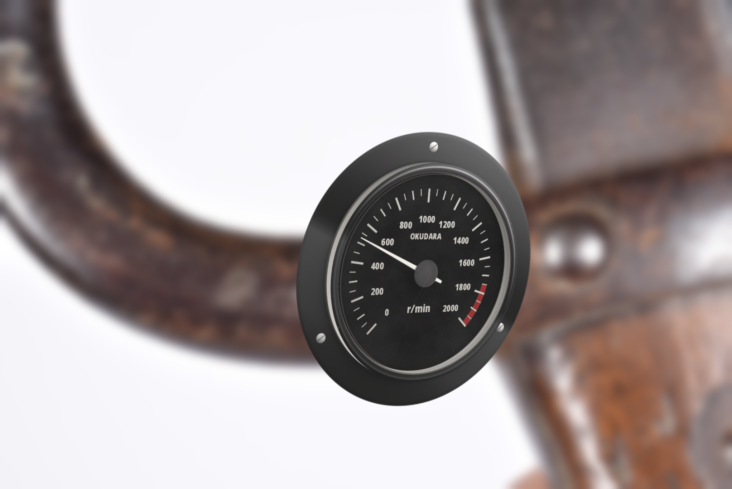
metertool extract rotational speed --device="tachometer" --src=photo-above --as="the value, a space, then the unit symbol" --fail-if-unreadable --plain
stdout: 525 rpm
